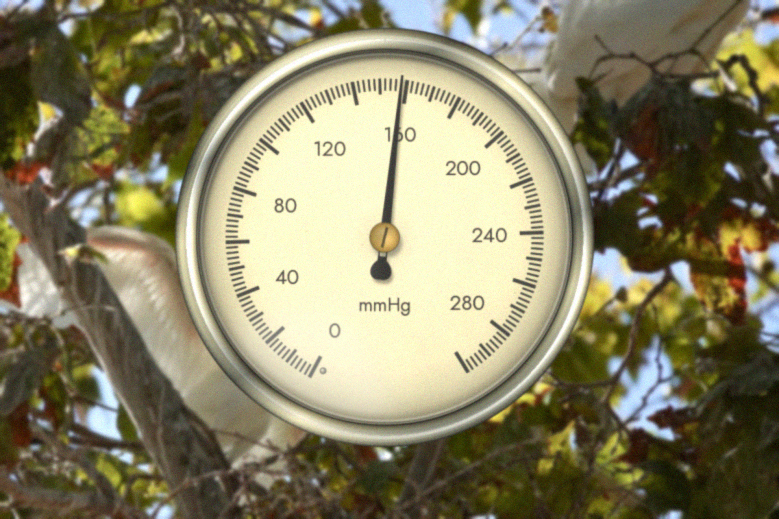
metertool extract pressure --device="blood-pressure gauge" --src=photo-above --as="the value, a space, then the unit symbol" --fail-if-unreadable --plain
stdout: 158 mmHg
